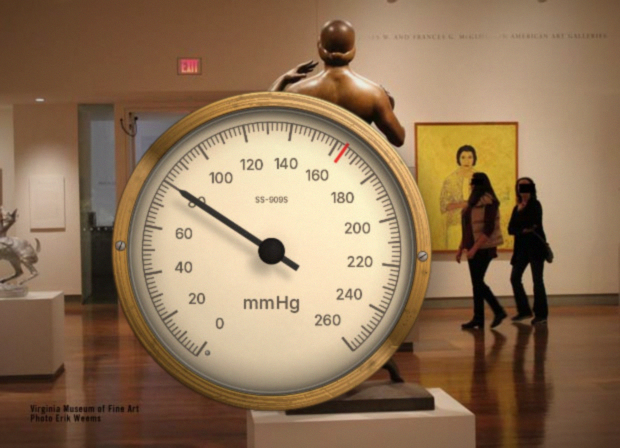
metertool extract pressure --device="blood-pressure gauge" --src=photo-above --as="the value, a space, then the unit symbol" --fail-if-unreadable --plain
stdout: 80 mmHg
